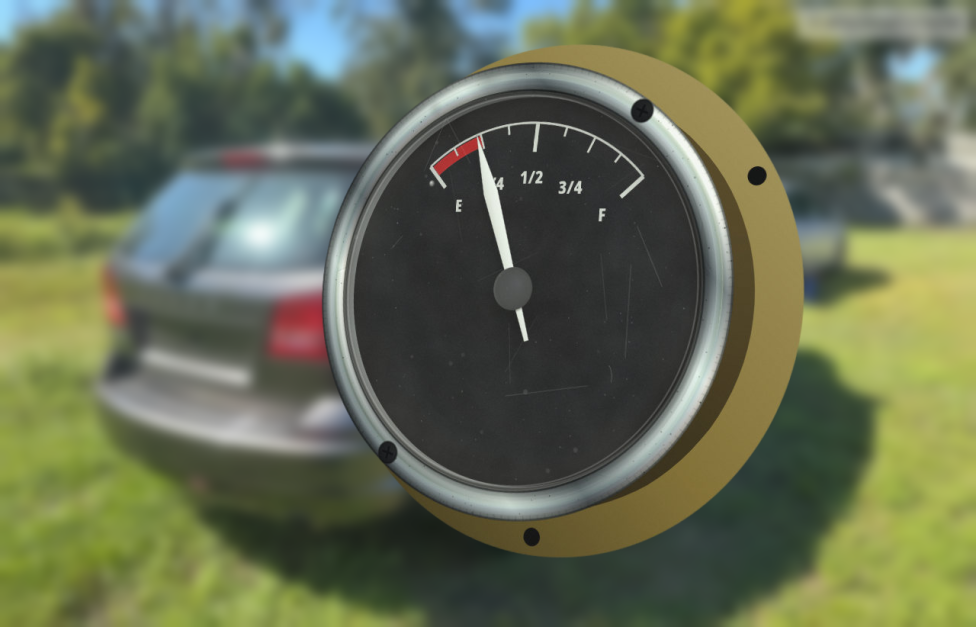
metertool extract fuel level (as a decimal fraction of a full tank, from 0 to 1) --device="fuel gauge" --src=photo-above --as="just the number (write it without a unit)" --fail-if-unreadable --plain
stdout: 0.25
